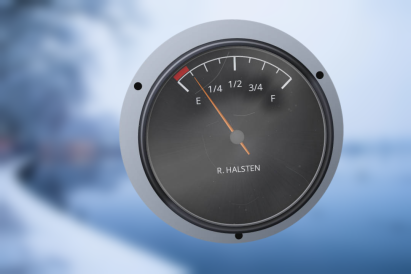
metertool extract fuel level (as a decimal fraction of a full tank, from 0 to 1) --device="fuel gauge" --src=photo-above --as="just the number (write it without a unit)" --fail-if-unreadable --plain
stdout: 0.125
